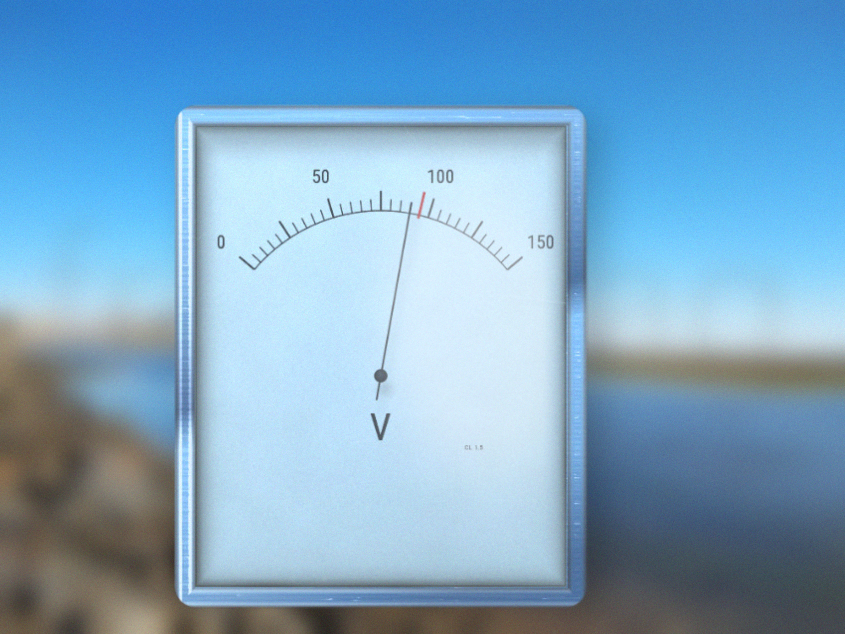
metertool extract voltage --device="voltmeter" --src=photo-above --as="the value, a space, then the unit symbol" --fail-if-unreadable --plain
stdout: 90 V
